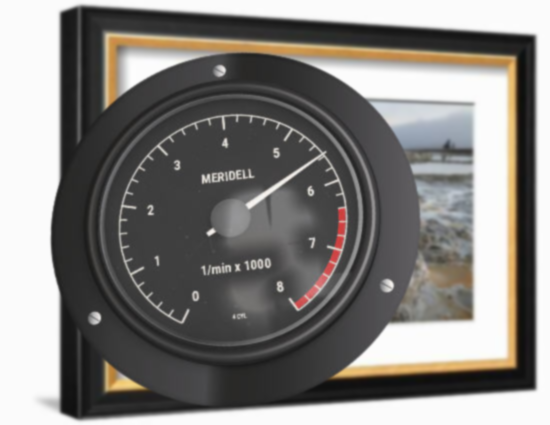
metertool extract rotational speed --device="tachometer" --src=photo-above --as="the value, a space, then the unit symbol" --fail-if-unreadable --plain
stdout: 5600 rpm
